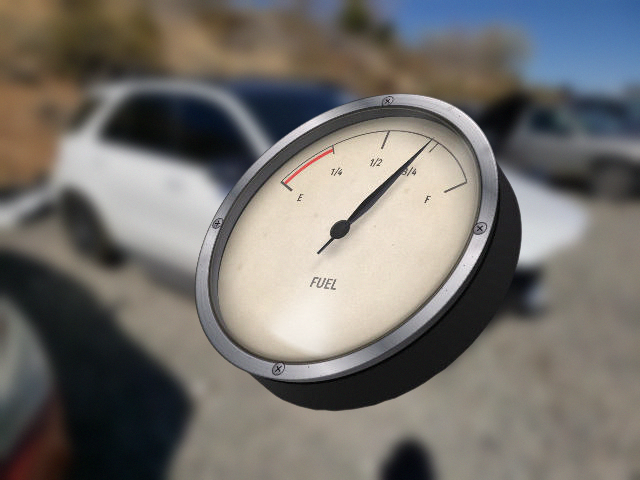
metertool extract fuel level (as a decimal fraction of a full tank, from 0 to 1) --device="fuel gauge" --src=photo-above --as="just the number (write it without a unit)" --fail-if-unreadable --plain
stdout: 0.75
